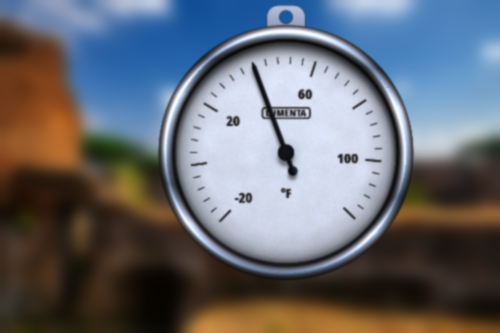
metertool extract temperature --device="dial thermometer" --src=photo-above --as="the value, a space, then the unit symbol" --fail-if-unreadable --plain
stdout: 40 °F
